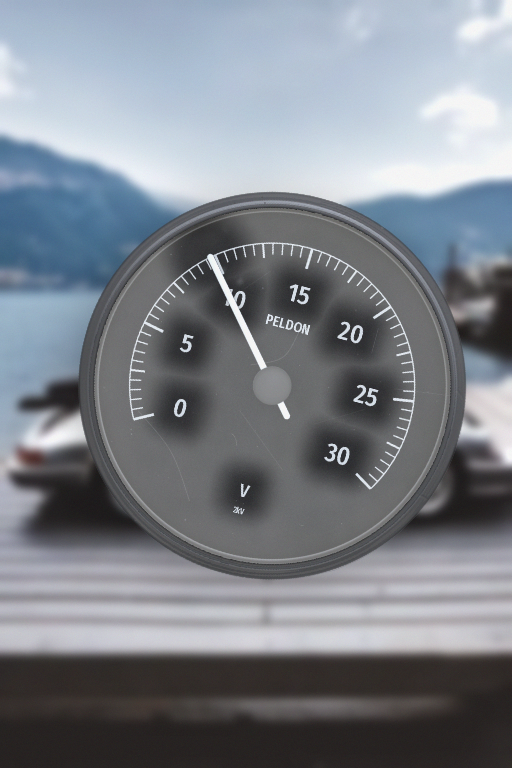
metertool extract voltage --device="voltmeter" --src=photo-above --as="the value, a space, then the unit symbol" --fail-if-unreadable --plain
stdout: 9.75 V
